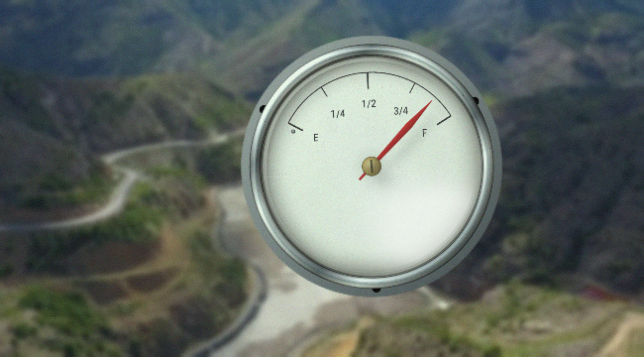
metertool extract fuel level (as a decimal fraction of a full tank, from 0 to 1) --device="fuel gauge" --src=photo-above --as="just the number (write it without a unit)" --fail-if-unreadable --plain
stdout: 0.875
